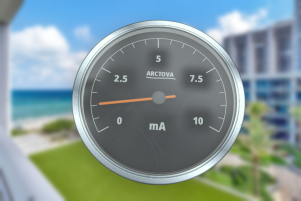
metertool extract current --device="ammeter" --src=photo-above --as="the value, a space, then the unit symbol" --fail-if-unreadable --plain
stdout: 1 mA
